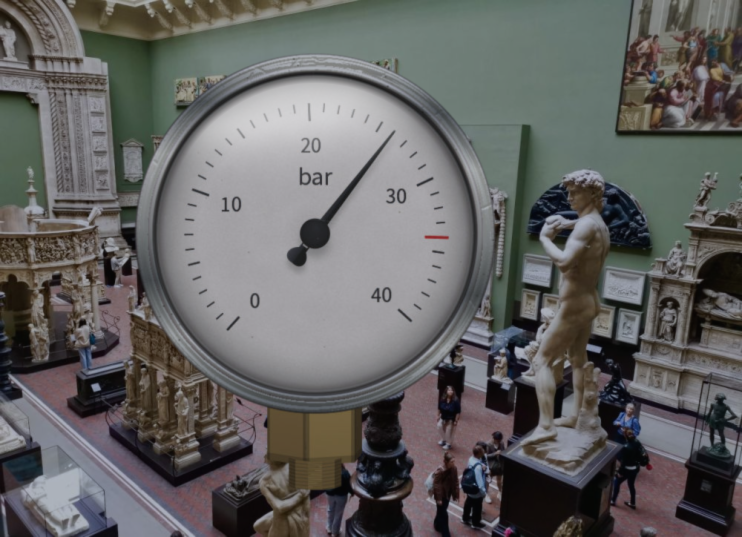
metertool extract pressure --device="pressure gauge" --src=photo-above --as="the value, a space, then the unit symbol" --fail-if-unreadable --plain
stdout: 26 bar
